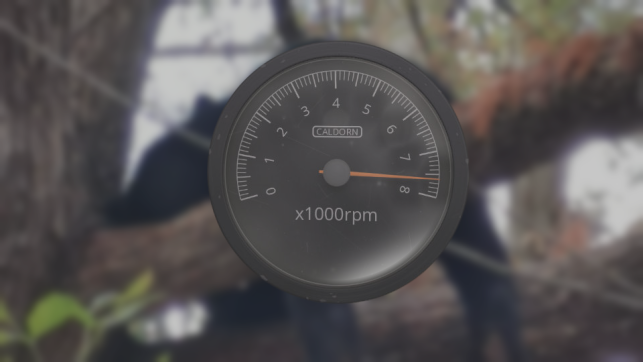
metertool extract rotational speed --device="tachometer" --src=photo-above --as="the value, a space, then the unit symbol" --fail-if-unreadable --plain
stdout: 7600 rpm
